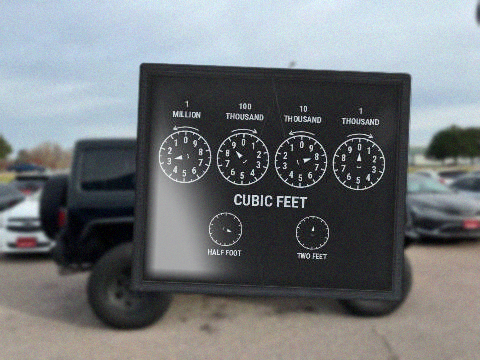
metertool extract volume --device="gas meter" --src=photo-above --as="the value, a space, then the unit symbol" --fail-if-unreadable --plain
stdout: 288000 ft³
